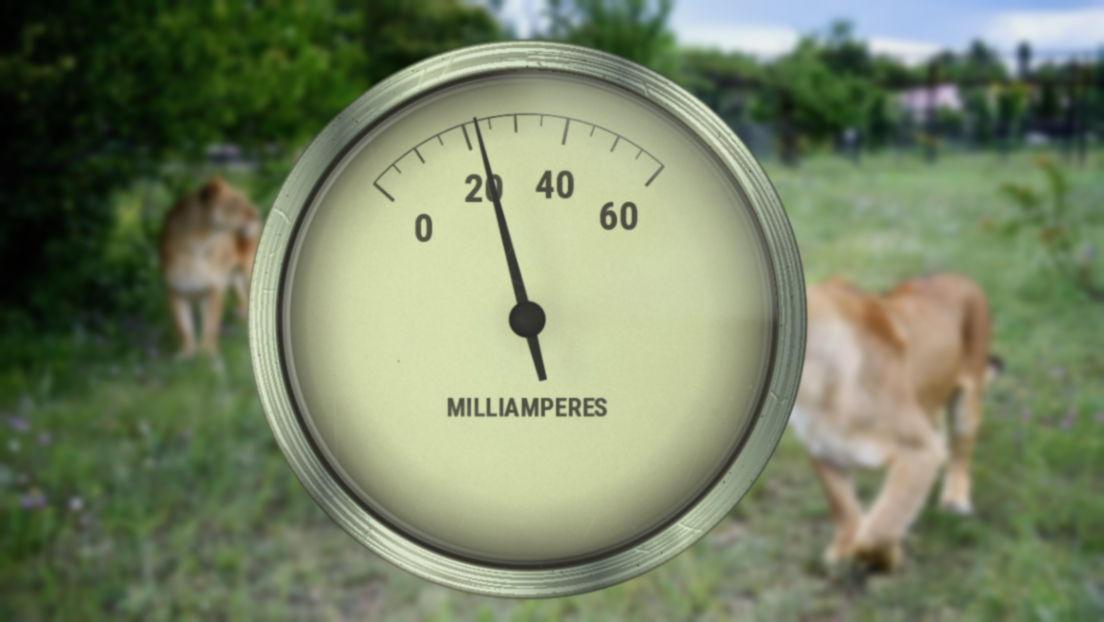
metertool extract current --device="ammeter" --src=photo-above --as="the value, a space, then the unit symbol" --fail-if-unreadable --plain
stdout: 22.5 mA
